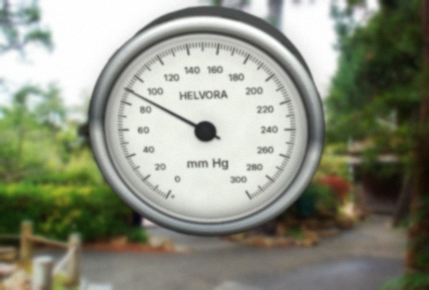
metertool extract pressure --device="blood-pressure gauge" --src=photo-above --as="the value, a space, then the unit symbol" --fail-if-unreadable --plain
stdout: 90 mmHg
